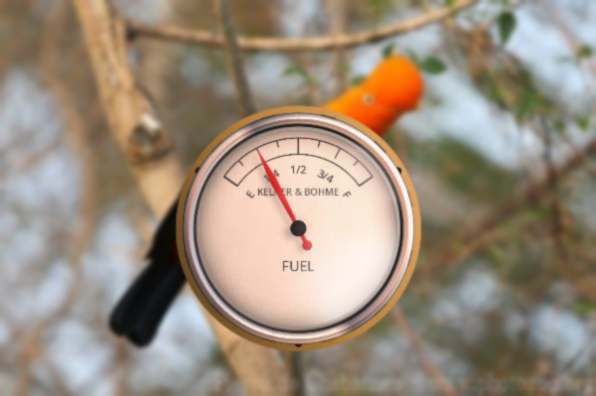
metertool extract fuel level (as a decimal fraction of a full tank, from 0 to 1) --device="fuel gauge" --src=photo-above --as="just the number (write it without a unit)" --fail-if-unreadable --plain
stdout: 0.25
